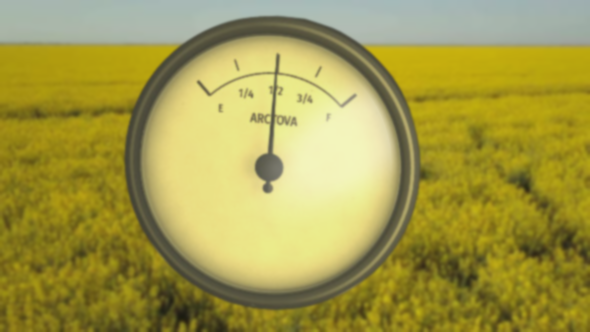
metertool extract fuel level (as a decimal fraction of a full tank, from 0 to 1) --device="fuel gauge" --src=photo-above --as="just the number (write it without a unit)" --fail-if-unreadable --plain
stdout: 0.5
